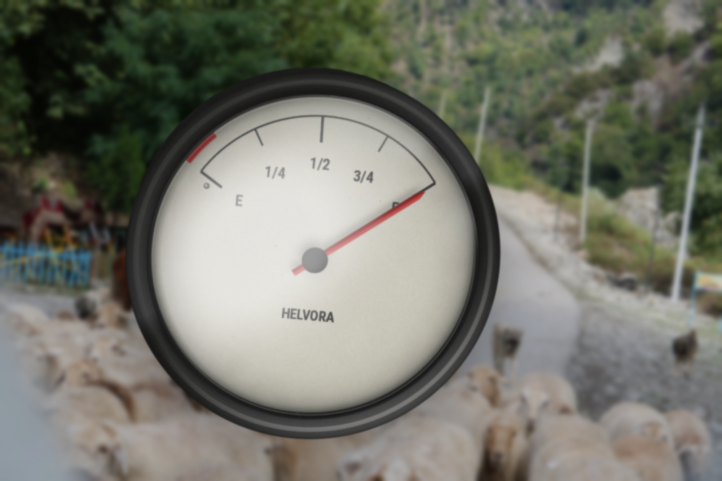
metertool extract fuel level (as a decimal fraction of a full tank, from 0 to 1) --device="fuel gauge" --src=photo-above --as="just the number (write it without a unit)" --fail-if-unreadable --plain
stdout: 1
